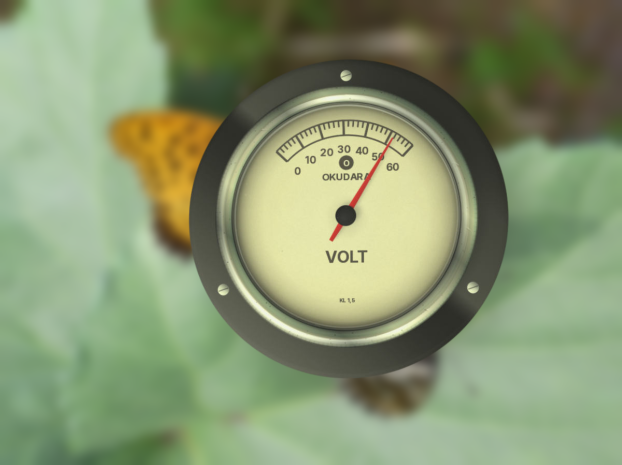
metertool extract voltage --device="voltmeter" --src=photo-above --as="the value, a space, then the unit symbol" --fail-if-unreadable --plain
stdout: 52 V
